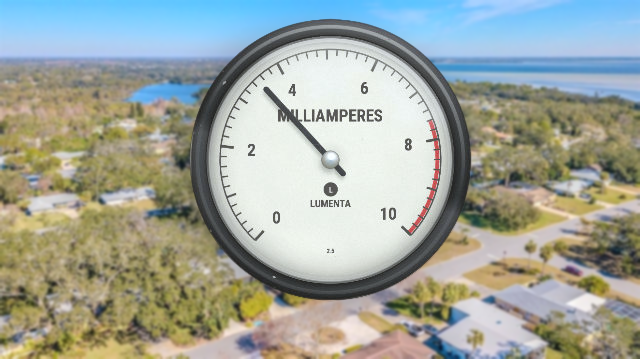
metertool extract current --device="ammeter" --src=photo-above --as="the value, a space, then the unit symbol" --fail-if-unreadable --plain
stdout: 3.5 mA
